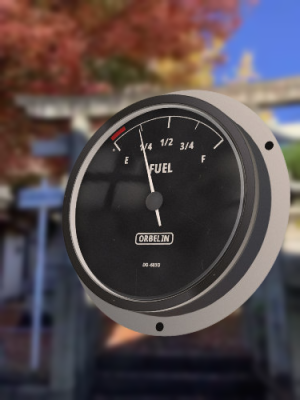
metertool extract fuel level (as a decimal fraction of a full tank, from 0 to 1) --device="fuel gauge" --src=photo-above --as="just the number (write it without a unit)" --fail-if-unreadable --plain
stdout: 0.25
